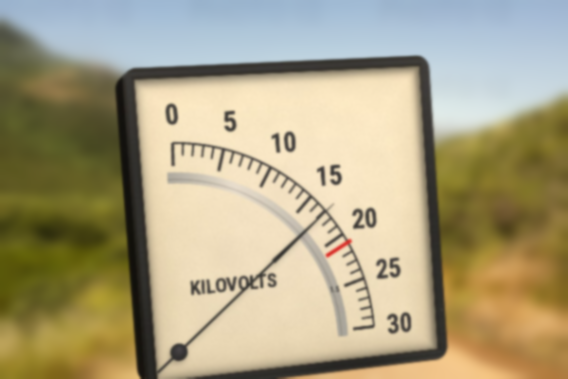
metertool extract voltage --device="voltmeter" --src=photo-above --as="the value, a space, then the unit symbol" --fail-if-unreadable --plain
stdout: 17 kV
